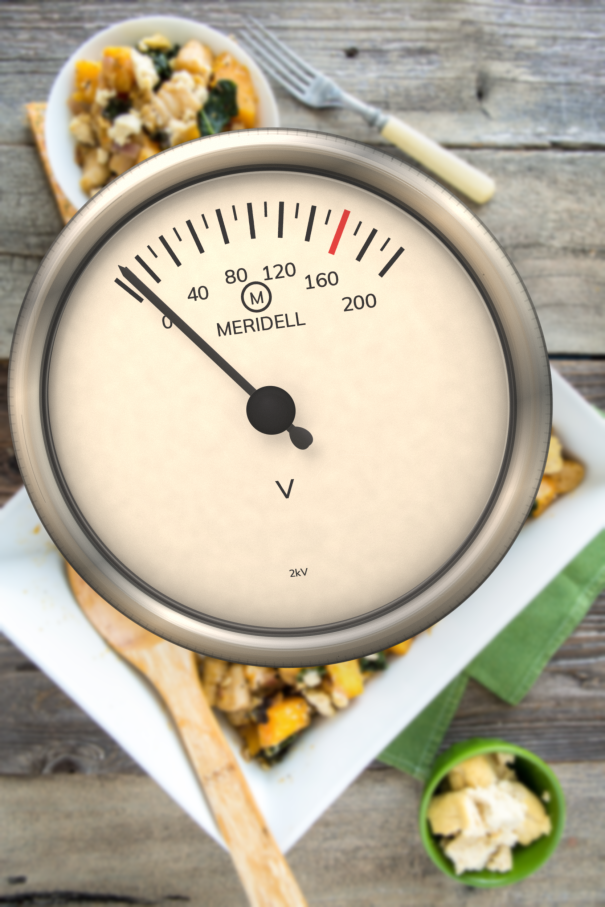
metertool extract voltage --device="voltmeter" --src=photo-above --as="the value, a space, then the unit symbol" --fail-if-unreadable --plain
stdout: 10 V
